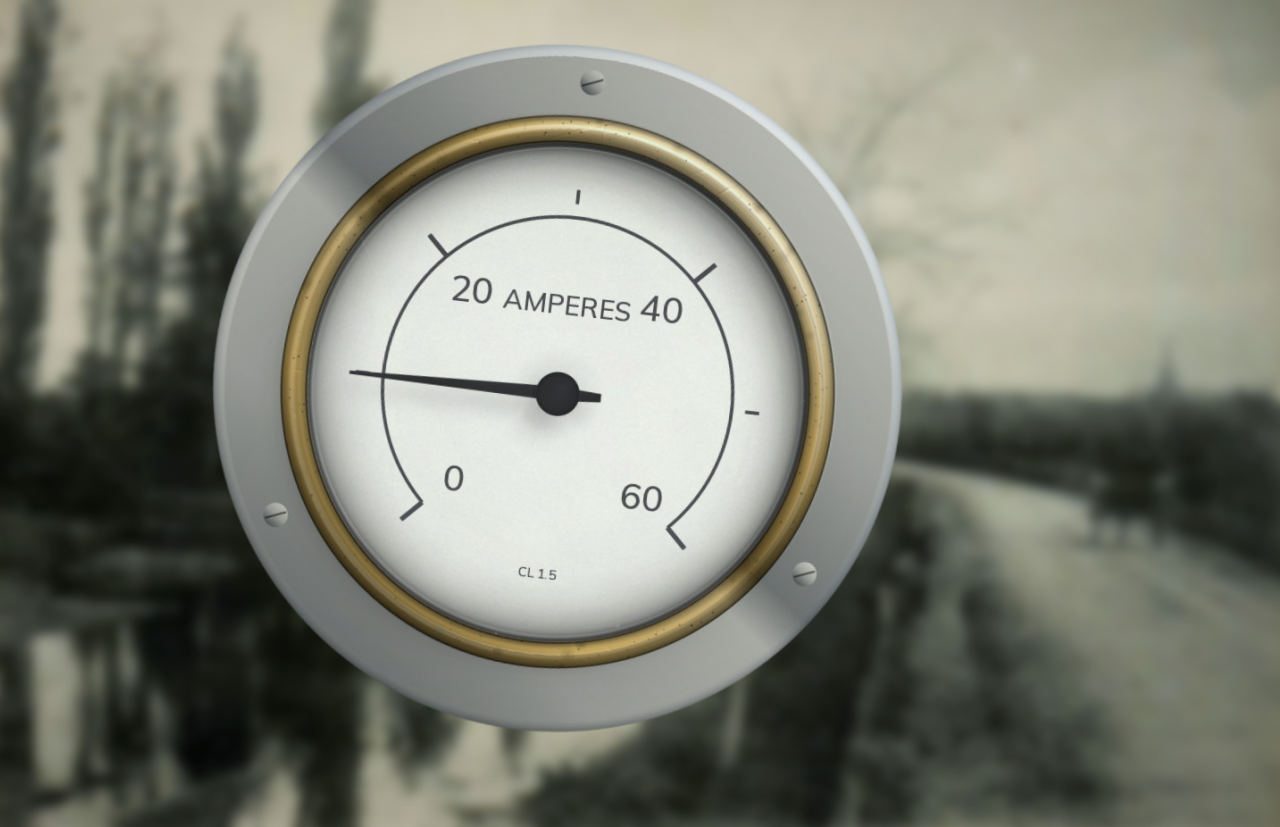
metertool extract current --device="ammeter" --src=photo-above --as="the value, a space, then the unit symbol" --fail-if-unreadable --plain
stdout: 10 A
